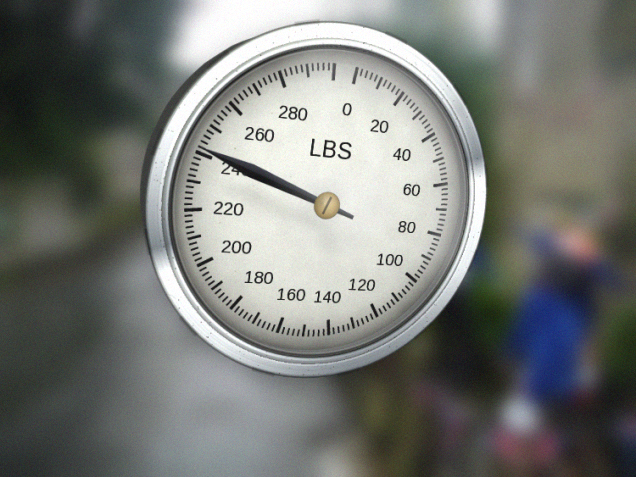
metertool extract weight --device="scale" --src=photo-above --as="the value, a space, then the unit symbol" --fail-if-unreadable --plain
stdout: 242 lb
